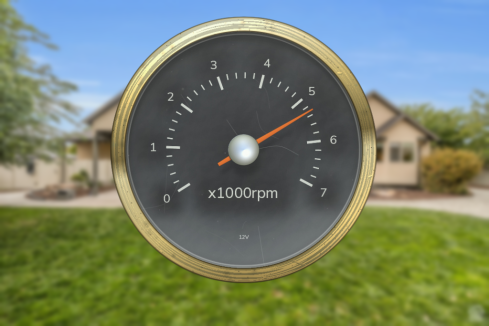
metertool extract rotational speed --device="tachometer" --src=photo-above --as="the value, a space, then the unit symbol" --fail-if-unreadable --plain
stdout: 5300 rpm
